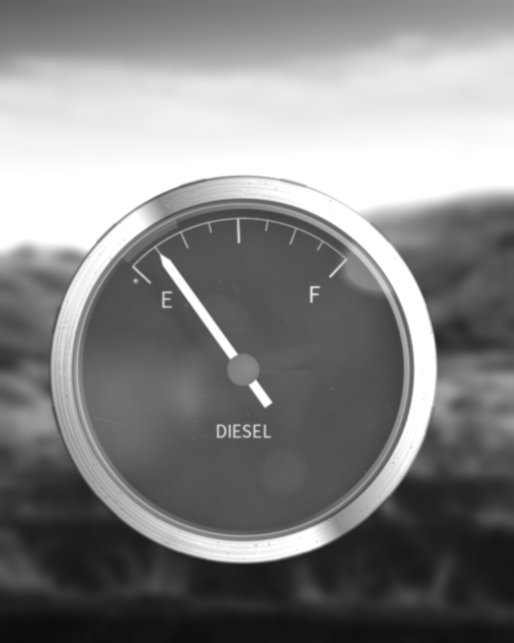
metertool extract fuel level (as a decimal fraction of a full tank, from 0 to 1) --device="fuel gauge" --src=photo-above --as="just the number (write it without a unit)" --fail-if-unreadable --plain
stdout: 0.125
